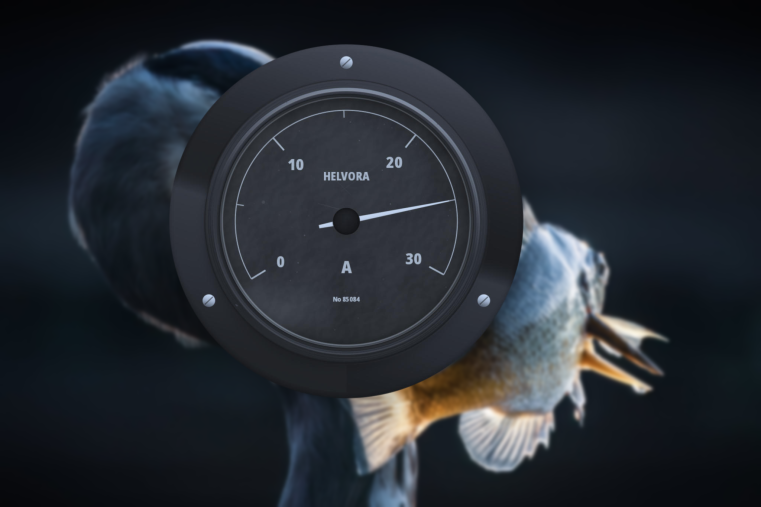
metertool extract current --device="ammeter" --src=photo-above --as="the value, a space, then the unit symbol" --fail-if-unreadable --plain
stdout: 25 A
